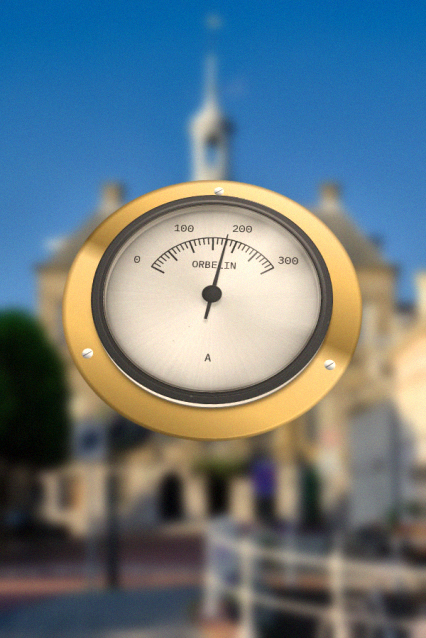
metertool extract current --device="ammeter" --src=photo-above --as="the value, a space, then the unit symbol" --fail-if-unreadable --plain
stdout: 180 A
